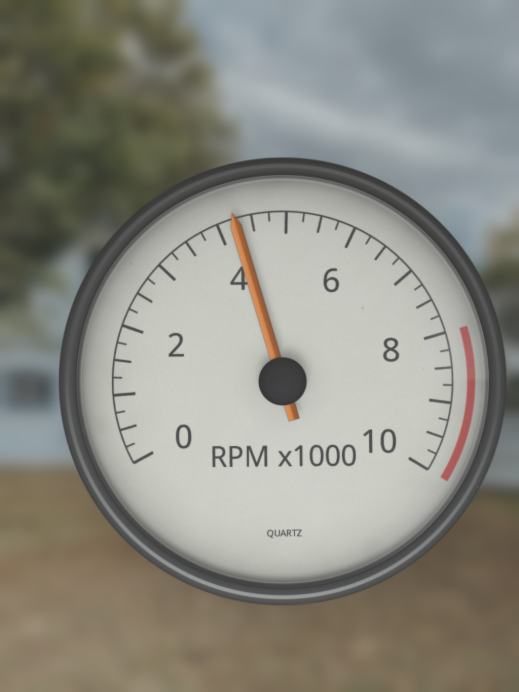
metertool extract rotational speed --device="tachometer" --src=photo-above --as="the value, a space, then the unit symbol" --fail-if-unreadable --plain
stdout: 4250 rpm
